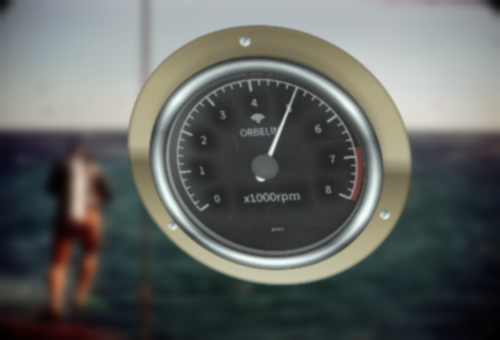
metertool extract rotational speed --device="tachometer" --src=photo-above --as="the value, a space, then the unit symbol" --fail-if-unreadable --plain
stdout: 5000 rpm
